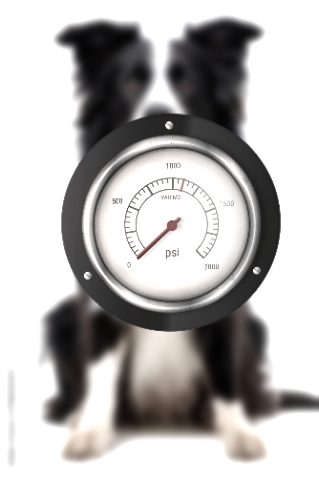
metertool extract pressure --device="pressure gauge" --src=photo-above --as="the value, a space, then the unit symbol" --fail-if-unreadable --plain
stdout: 0 psi
